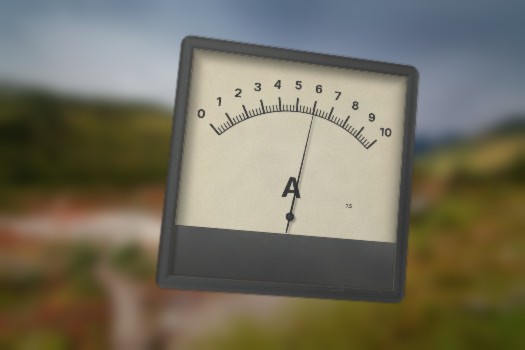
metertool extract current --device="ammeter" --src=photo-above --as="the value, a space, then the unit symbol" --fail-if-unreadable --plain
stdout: 6 A
